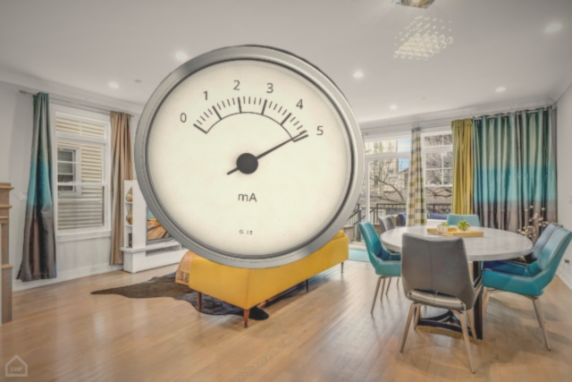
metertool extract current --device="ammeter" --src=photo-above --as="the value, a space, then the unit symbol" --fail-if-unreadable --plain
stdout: 4.8 mA
